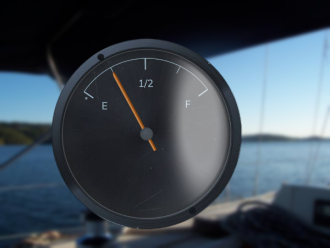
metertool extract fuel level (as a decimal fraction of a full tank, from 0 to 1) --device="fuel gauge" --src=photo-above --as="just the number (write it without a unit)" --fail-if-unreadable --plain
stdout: 0.25
